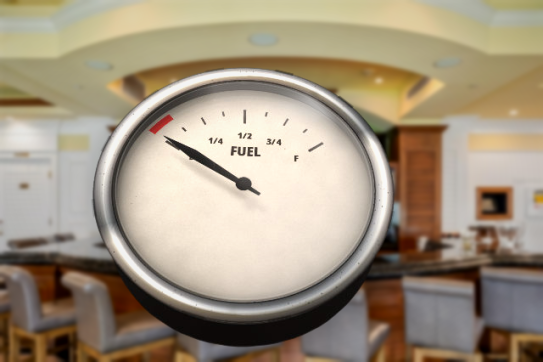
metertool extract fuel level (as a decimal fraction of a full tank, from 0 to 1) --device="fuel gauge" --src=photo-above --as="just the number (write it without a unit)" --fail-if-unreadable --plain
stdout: 0
